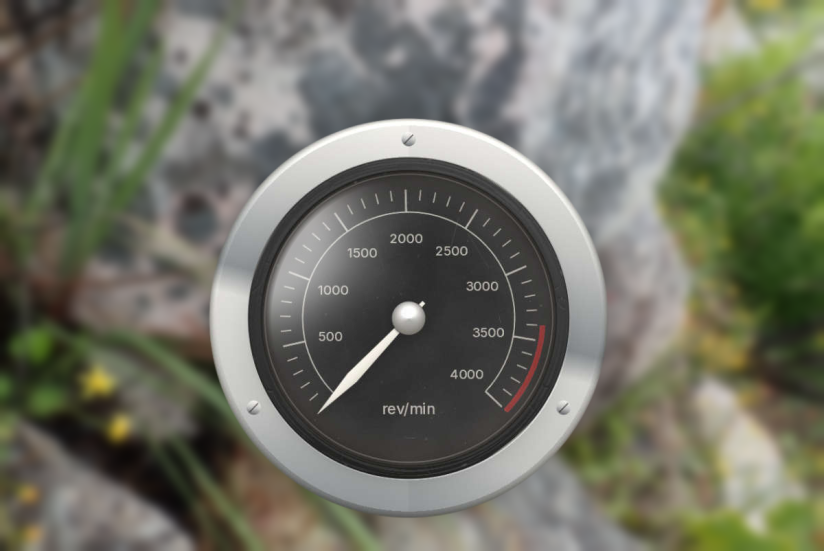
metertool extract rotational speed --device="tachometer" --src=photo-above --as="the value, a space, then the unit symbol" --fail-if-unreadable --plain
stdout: 0 rpm
